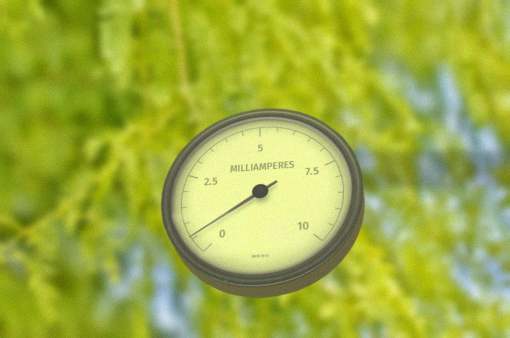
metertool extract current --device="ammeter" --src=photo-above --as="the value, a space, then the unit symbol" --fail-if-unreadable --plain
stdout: 0.5 mA
